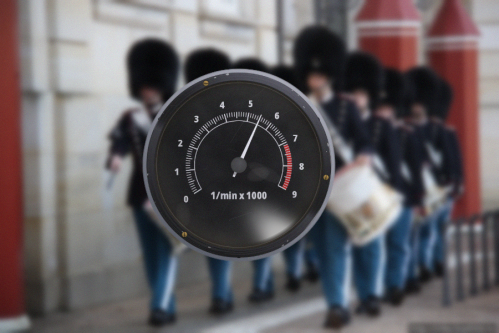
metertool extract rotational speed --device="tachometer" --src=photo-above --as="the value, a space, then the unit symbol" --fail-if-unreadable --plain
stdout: 5500 rpm
